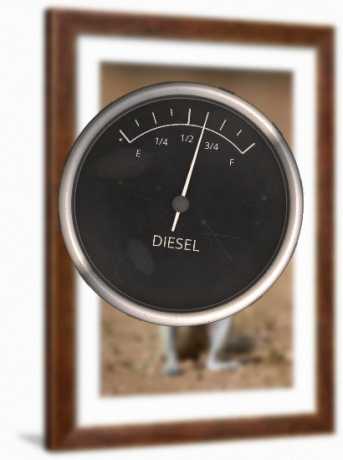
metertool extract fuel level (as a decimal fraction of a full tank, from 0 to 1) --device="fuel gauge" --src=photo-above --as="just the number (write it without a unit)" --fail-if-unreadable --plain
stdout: 0.625
